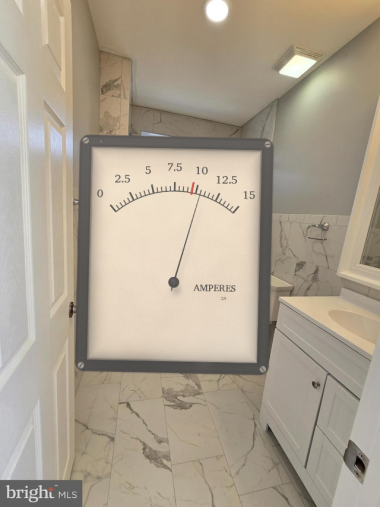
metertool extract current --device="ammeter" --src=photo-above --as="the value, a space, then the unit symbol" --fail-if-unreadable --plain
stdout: 10.5 A
